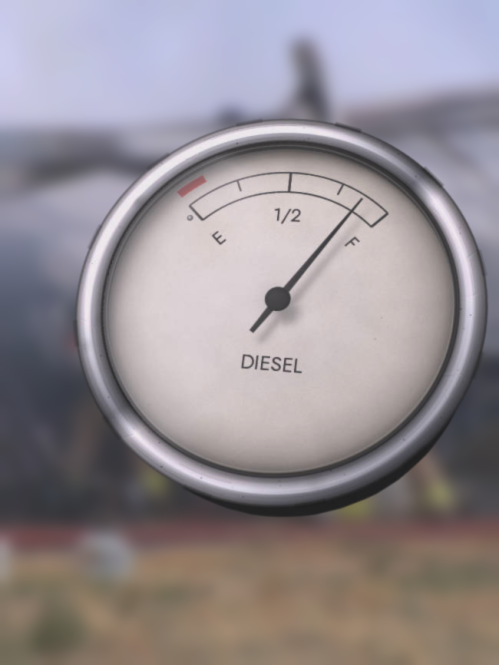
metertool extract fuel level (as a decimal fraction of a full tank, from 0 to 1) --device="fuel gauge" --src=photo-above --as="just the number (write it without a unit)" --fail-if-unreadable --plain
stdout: 0.875
